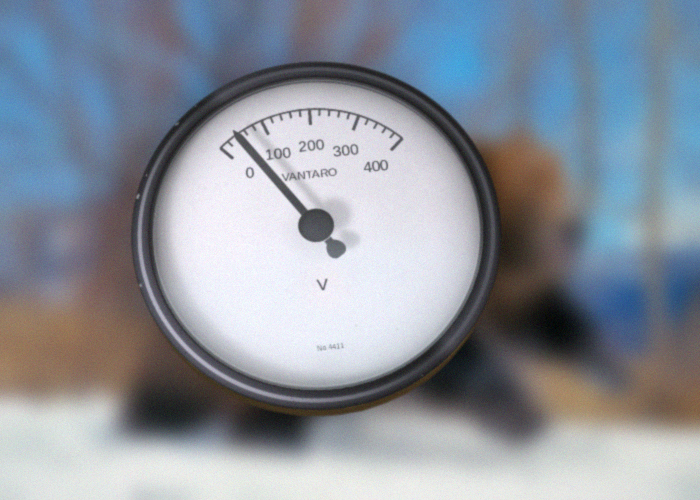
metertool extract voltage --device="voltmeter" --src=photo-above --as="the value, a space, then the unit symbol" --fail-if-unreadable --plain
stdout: 40 V
